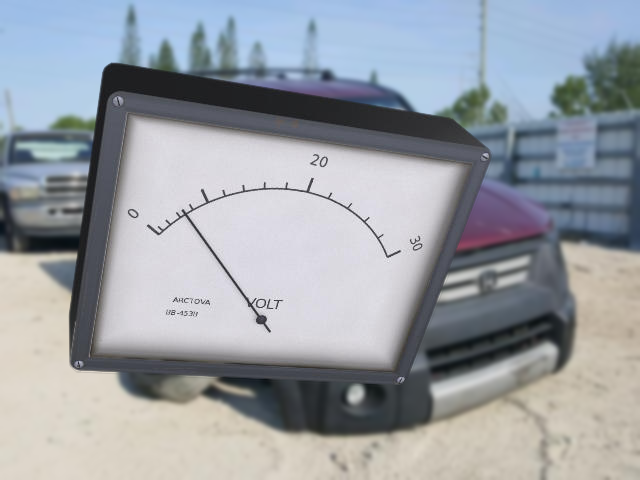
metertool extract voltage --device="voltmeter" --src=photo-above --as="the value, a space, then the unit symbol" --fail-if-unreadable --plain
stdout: 7 V
